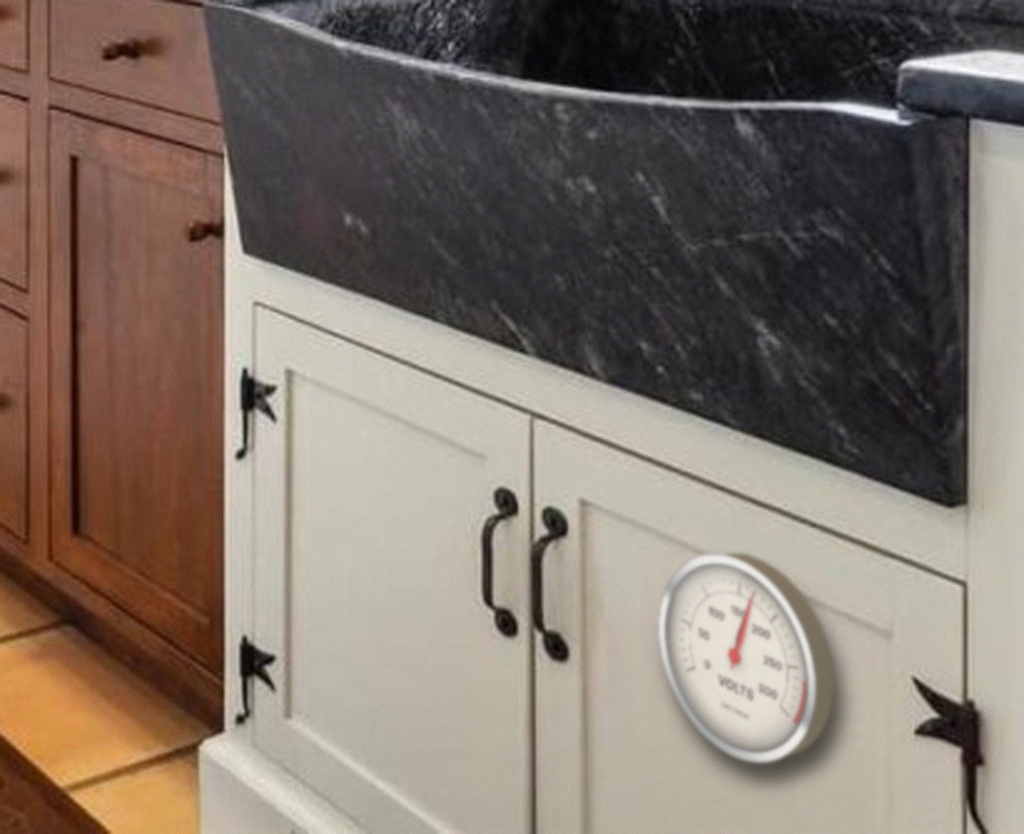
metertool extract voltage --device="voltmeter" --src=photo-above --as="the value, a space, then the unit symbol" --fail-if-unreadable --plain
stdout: 170 V
